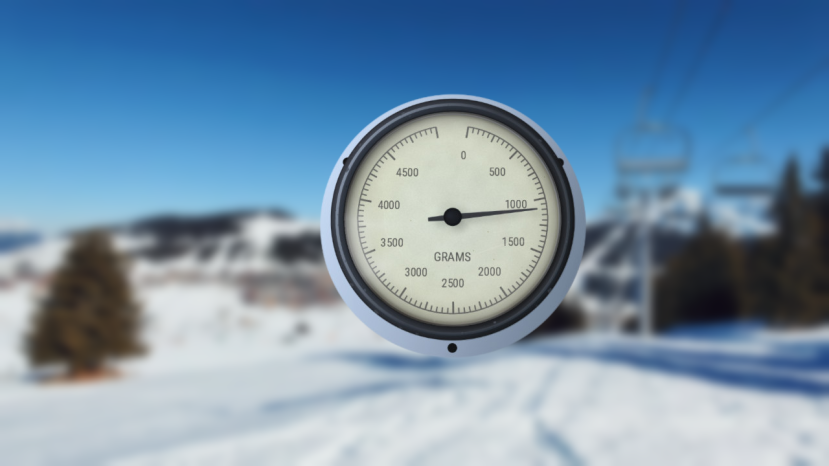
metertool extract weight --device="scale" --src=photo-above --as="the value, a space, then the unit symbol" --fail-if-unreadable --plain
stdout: 1100 g
